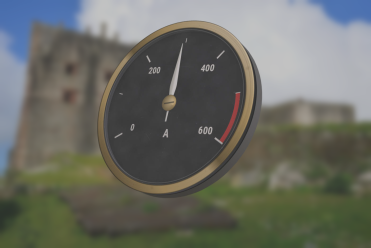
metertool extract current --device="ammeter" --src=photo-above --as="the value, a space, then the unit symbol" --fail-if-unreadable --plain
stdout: 300 A
